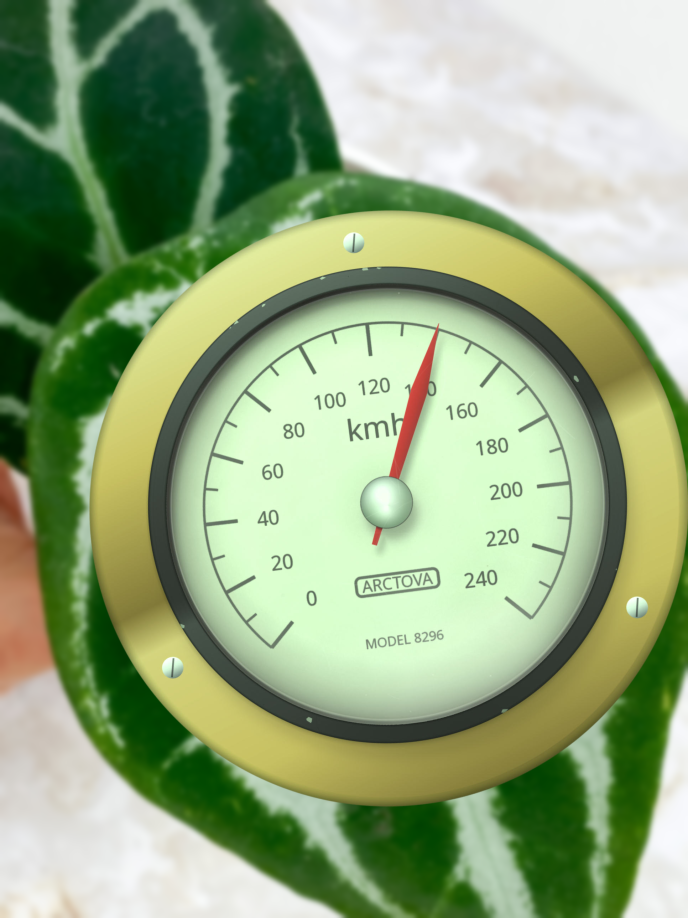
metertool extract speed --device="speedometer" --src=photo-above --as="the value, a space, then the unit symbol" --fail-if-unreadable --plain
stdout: 140 km/h
